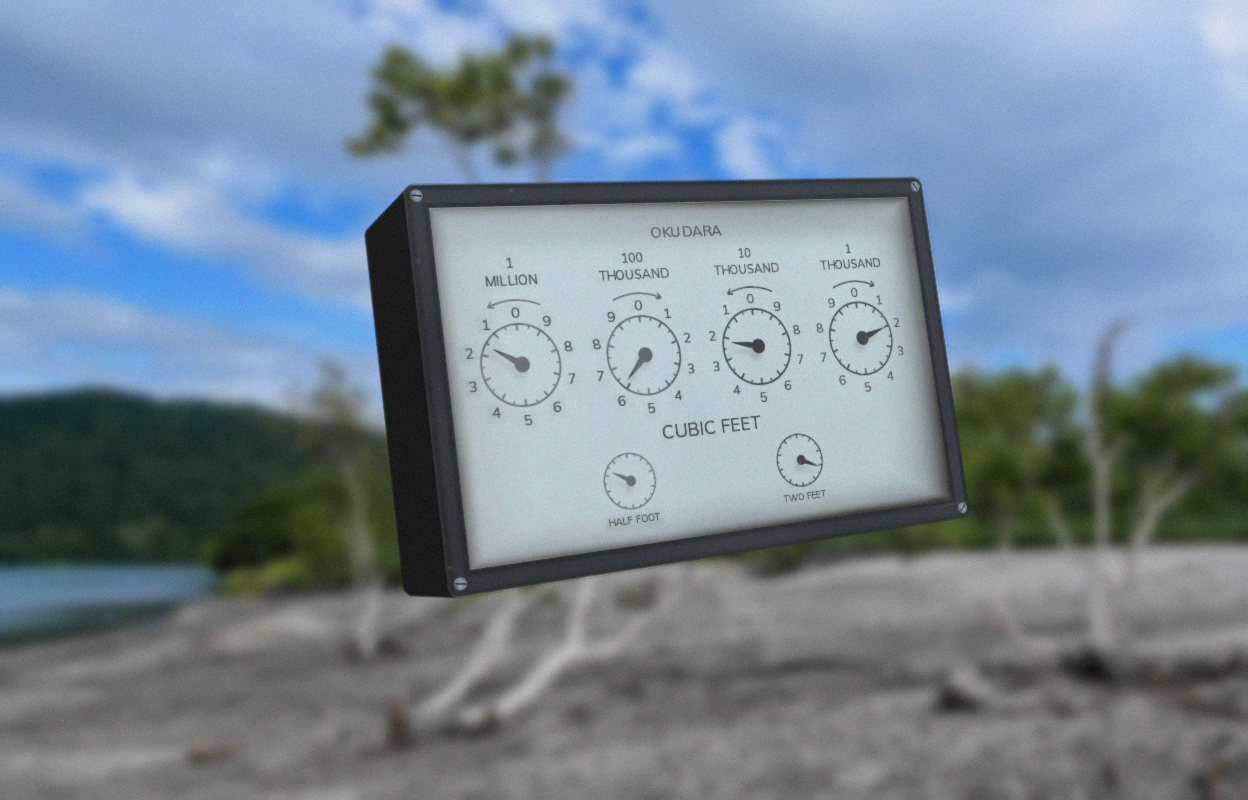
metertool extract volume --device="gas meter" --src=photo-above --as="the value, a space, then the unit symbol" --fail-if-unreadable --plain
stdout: 162200 ft³
